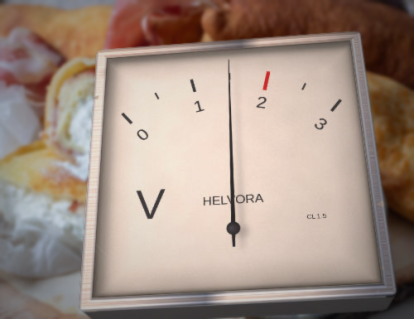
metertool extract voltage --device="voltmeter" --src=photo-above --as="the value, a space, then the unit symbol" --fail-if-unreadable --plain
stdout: 1.5 V
